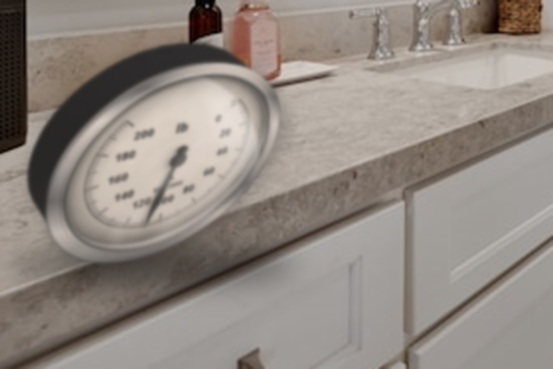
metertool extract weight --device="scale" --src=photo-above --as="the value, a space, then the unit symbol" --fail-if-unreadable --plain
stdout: 110 lb
